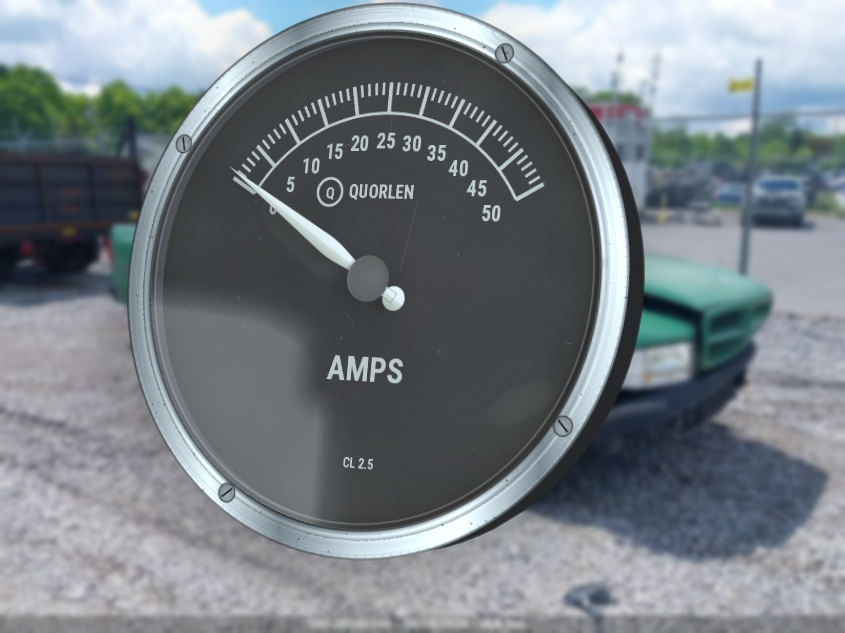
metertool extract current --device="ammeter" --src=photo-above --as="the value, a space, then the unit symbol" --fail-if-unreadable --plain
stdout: 1 A
